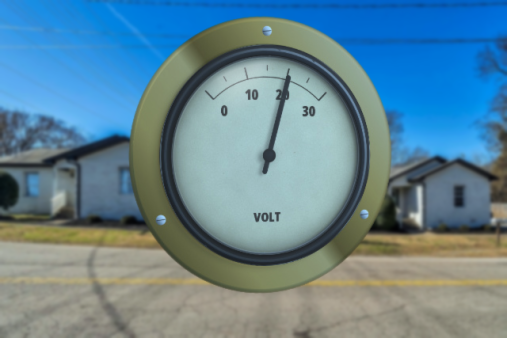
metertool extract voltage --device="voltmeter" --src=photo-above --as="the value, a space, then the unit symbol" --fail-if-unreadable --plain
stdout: 20 V
